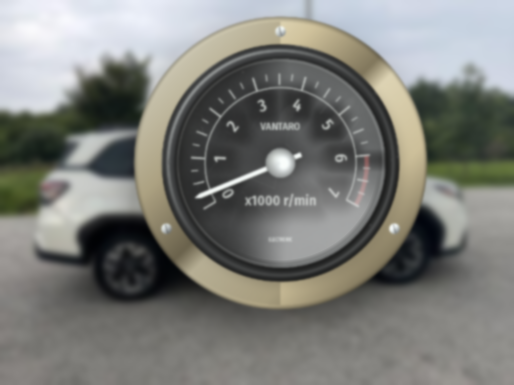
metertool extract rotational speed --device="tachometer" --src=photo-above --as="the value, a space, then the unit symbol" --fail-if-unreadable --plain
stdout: 250 rpm
